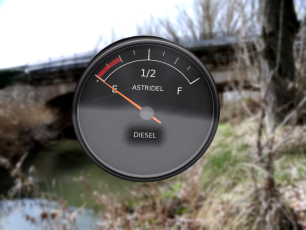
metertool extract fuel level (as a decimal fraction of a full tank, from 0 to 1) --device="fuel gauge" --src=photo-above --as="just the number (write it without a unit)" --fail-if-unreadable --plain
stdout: 0
